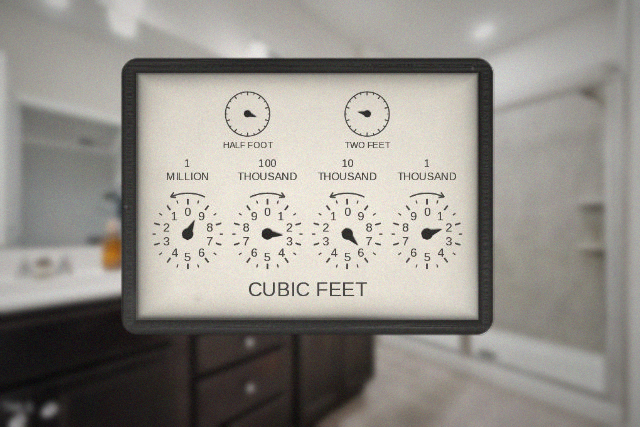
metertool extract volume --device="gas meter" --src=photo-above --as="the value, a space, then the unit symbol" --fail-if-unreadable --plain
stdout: 926200 ft³
